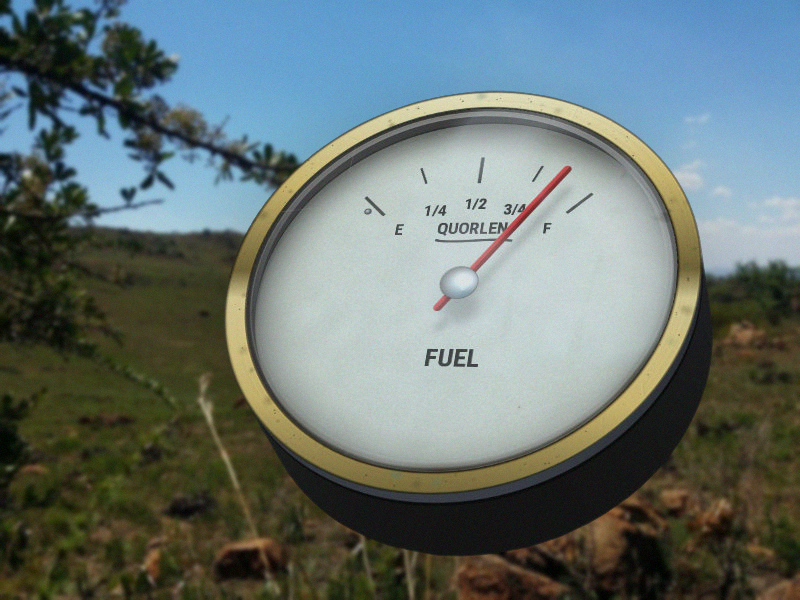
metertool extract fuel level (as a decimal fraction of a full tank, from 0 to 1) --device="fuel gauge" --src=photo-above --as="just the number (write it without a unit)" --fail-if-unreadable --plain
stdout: 0.875
